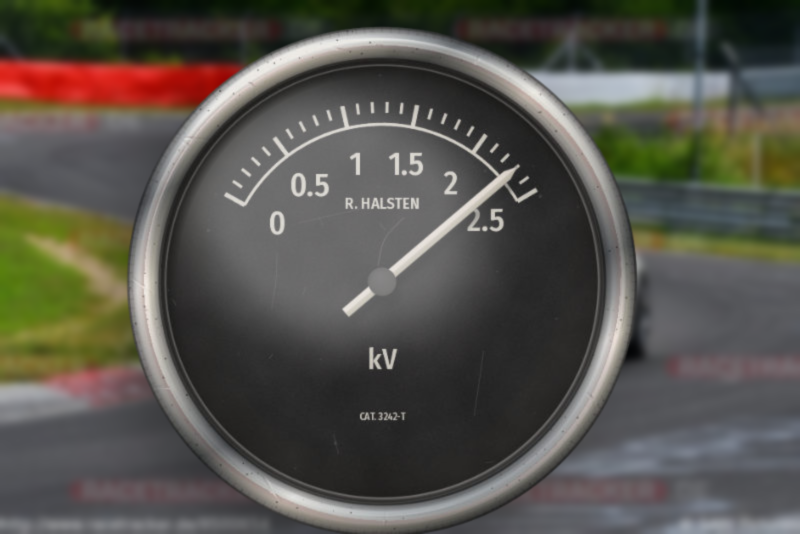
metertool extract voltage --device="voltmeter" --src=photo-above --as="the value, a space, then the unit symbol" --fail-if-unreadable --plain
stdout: 2.3 kV
